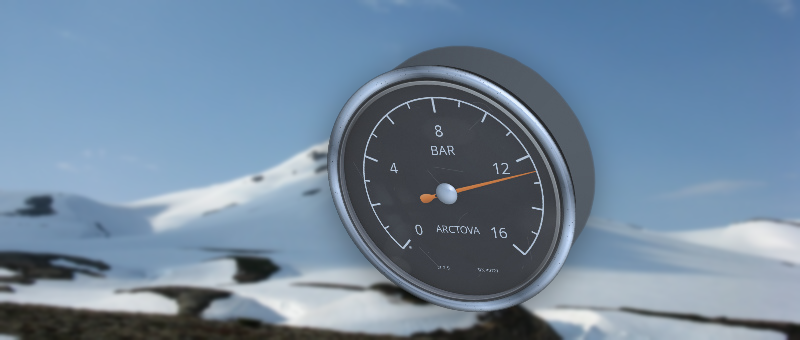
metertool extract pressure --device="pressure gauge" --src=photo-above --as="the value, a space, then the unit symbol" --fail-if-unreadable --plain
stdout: 12.5 bar
